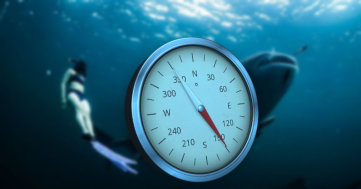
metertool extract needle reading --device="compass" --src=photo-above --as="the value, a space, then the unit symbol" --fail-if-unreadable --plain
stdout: 150 °
